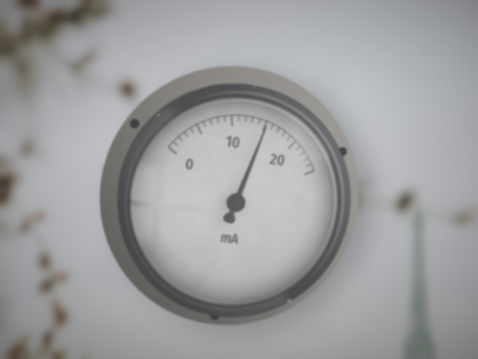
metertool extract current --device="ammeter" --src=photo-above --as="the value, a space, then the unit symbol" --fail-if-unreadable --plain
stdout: 15 mA
